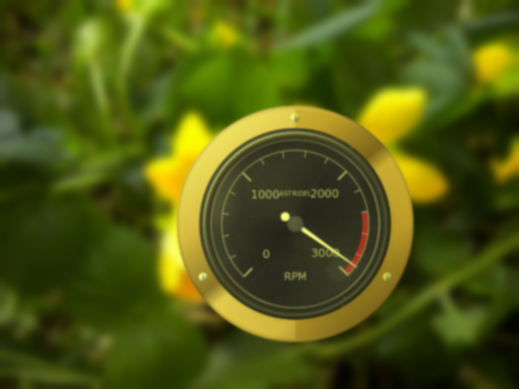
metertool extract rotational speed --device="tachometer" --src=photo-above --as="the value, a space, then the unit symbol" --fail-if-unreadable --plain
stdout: 2900 rpm
